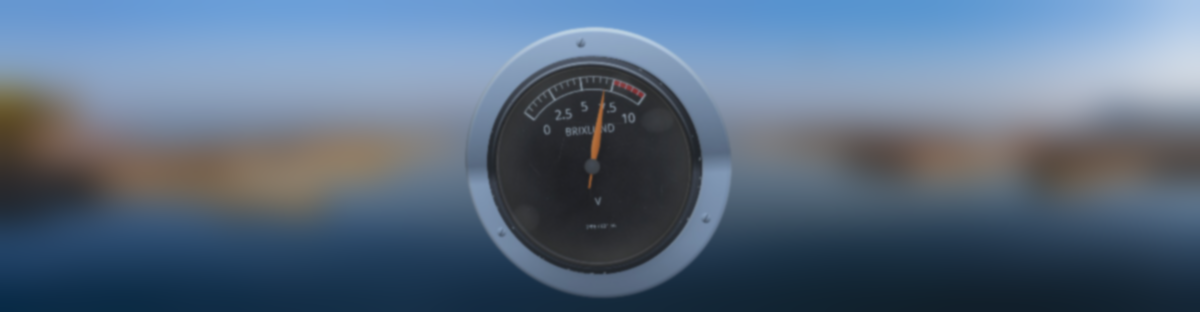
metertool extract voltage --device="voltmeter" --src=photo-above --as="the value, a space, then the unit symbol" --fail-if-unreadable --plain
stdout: 7 V
